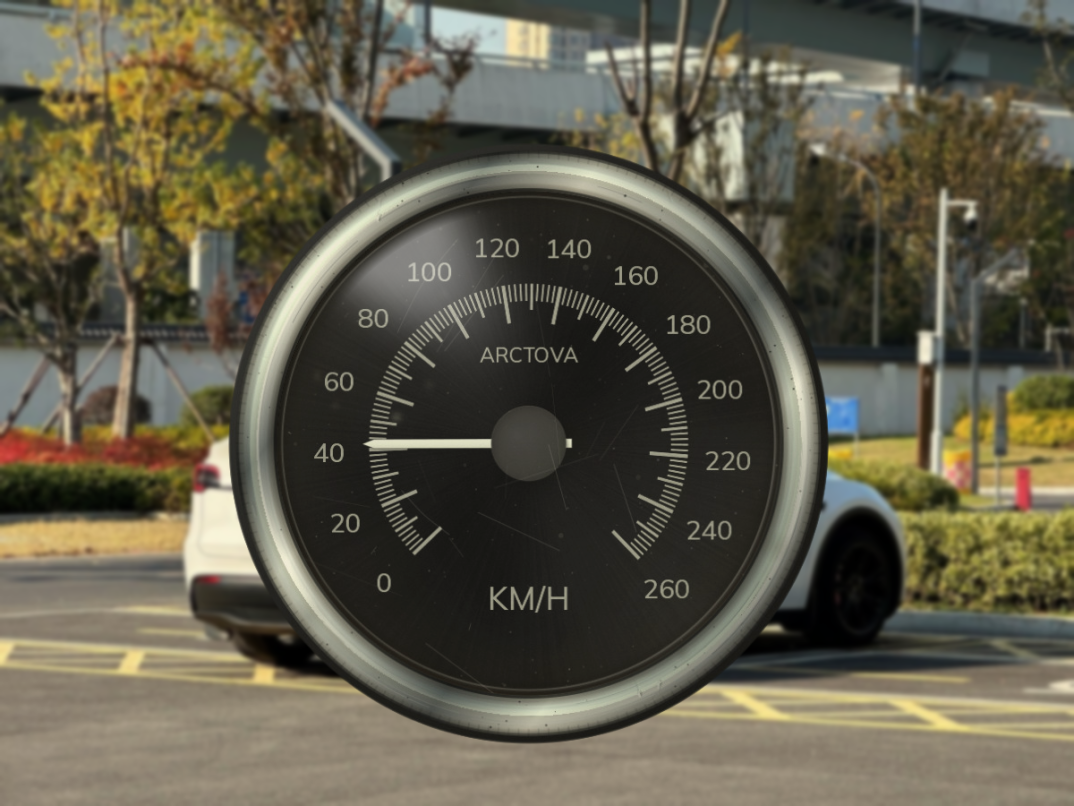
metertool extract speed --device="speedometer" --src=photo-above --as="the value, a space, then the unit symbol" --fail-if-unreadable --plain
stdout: 42 km/h
